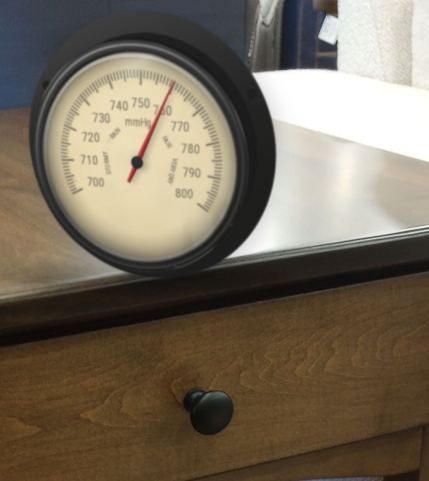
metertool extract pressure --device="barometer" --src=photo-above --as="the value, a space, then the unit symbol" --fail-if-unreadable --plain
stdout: 760 mmHg
